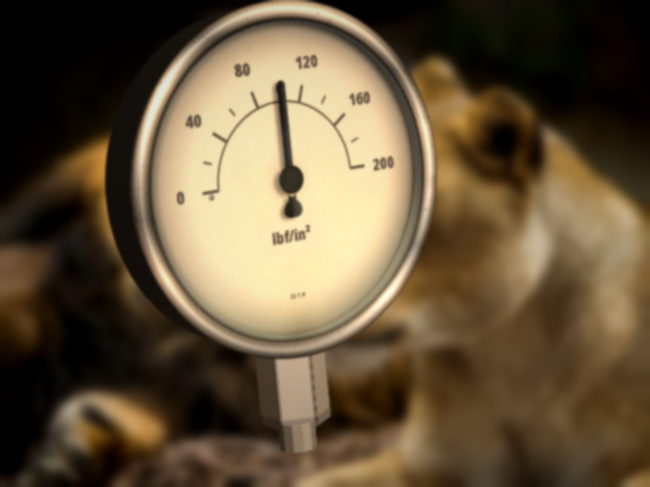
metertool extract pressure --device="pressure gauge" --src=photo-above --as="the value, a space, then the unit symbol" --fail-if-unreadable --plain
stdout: 100 psi
